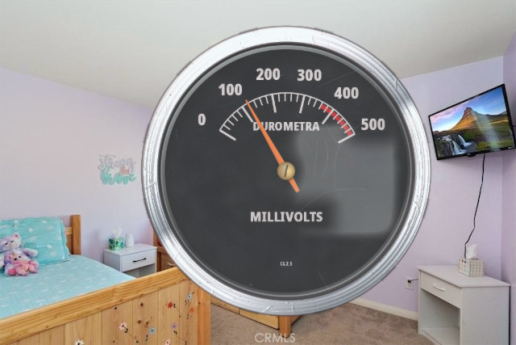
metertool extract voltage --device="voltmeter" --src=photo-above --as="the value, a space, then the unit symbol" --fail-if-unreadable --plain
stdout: 120 mV
